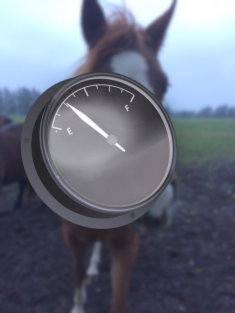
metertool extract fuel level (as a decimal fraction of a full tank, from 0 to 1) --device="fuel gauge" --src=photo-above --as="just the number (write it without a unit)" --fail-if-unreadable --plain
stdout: 0.25
